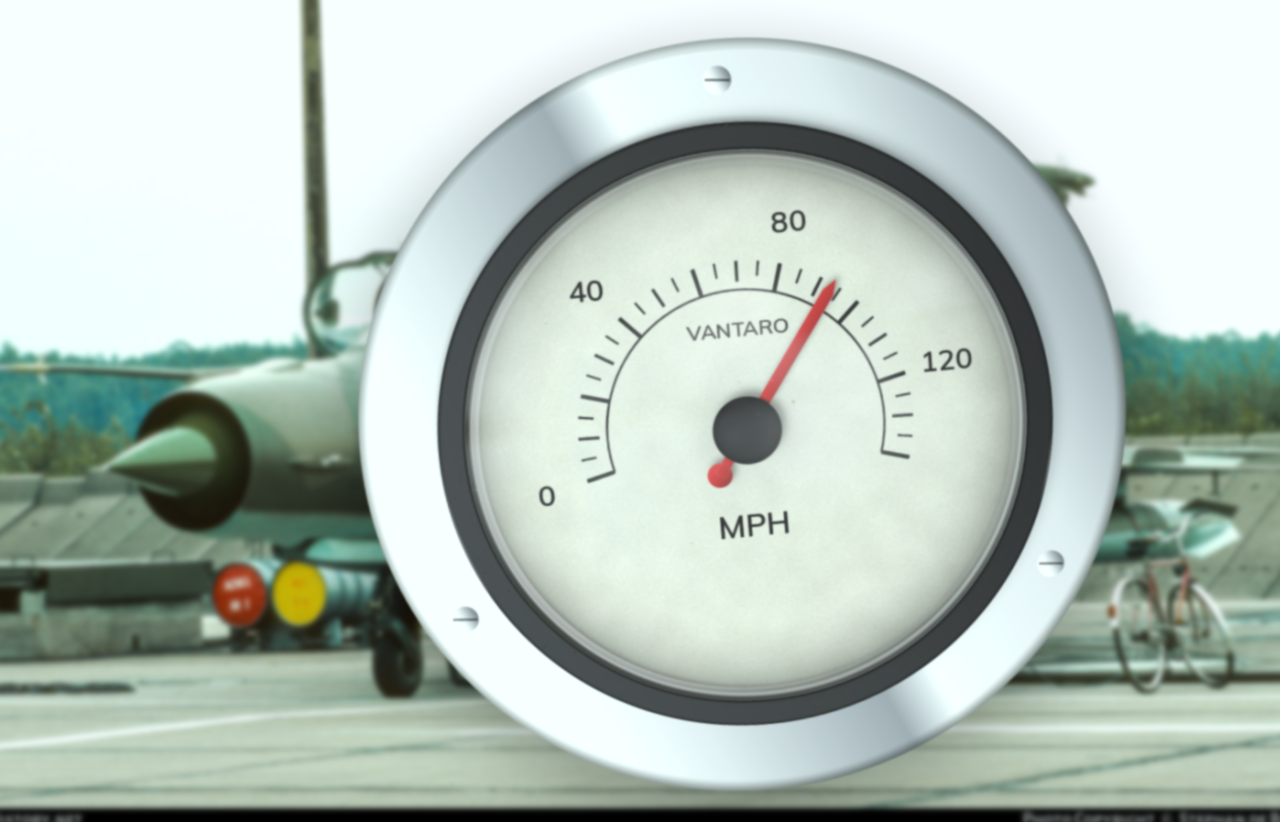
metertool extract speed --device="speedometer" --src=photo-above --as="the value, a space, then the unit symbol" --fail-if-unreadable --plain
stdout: 92.5 mph
